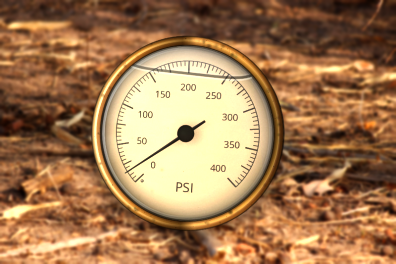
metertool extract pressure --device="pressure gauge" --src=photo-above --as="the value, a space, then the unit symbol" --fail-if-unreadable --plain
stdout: 15 psi
